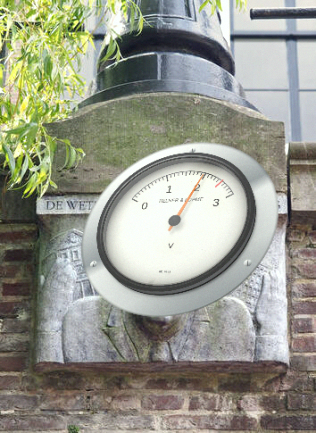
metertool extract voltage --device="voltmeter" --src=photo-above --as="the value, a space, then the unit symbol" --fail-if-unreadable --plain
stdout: 2 V
